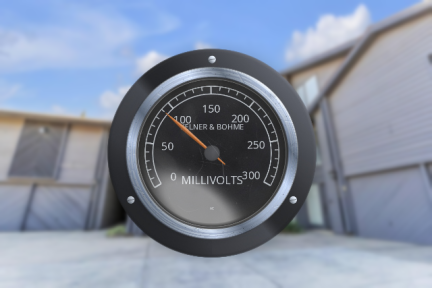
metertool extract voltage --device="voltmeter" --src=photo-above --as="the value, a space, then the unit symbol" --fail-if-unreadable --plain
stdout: 90 mV
